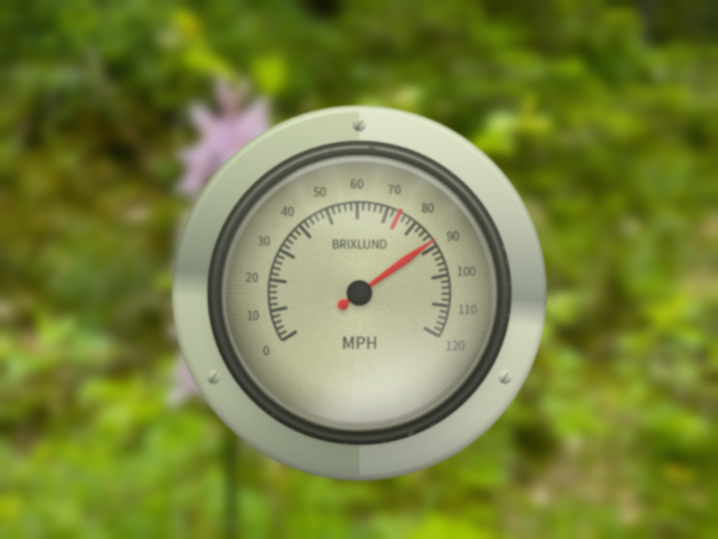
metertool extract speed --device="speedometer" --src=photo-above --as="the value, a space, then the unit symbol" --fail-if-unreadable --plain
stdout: 88 mph
